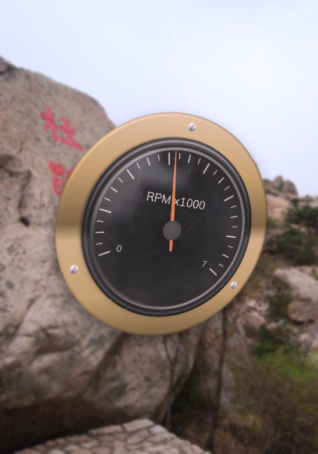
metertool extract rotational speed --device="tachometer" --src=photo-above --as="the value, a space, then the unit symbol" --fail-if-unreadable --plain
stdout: 3125 rpm
